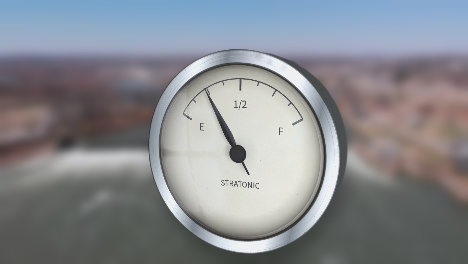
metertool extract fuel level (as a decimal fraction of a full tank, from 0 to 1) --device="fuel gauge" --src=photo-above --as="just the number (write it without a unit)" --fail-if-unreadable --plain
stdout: 0.25
